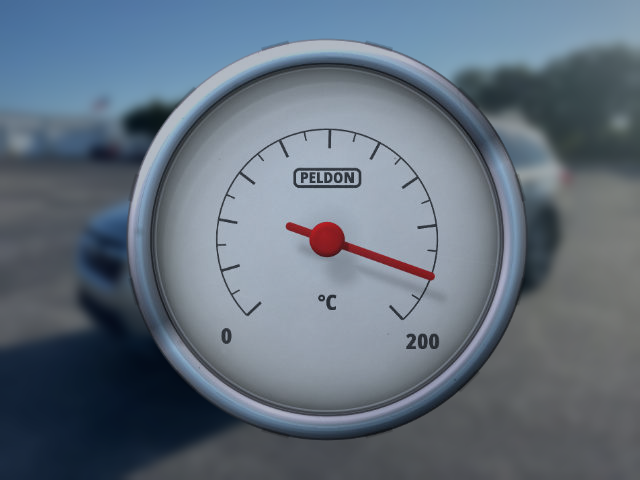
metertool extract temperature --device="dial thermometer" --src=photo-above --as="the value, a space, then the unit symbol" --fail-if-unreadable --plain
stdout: 180 °C
